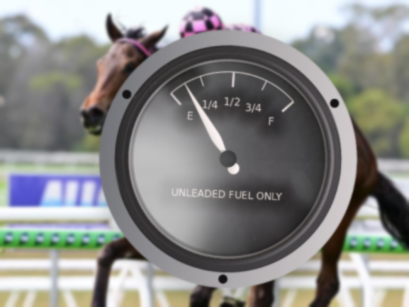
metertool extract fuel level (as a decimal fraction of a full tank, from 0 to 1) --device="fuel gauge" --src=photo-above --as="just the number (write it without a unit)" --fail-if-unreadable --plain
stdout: 0.125
